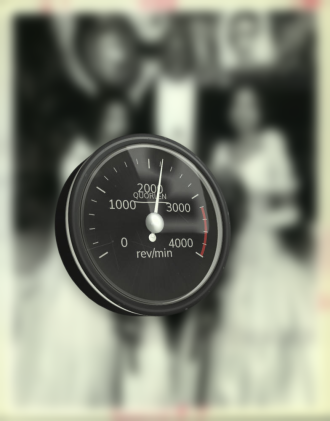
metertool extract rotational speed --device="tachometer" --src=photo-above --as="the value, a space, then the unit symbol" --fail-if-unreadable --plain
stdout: 2200 rpm
